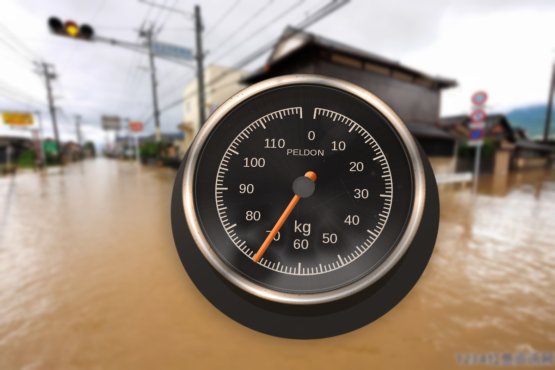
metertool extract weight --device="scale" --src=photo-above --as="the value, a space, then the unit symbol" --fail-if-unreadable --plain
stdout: 70 kg
